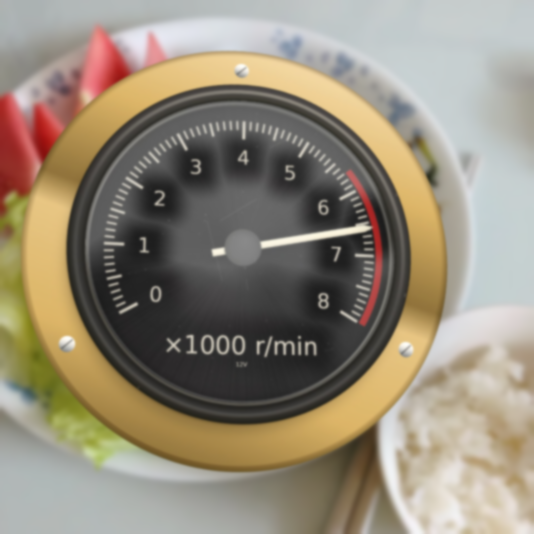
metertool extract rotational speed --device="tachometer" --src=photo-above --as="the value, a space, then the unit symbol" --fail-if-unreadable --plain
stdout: 6600 rpm
